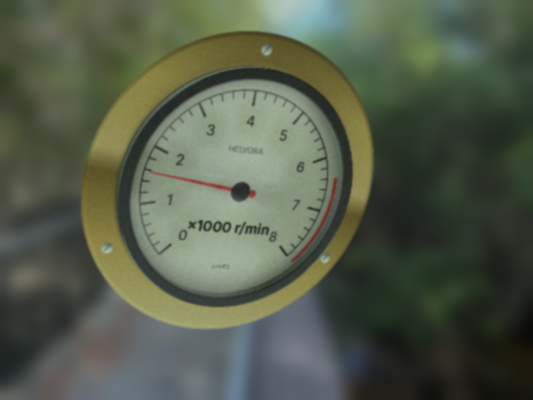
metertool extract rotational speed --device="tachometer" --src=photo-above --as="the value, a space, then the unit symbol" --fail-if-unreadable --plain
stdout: 1600 rpm
